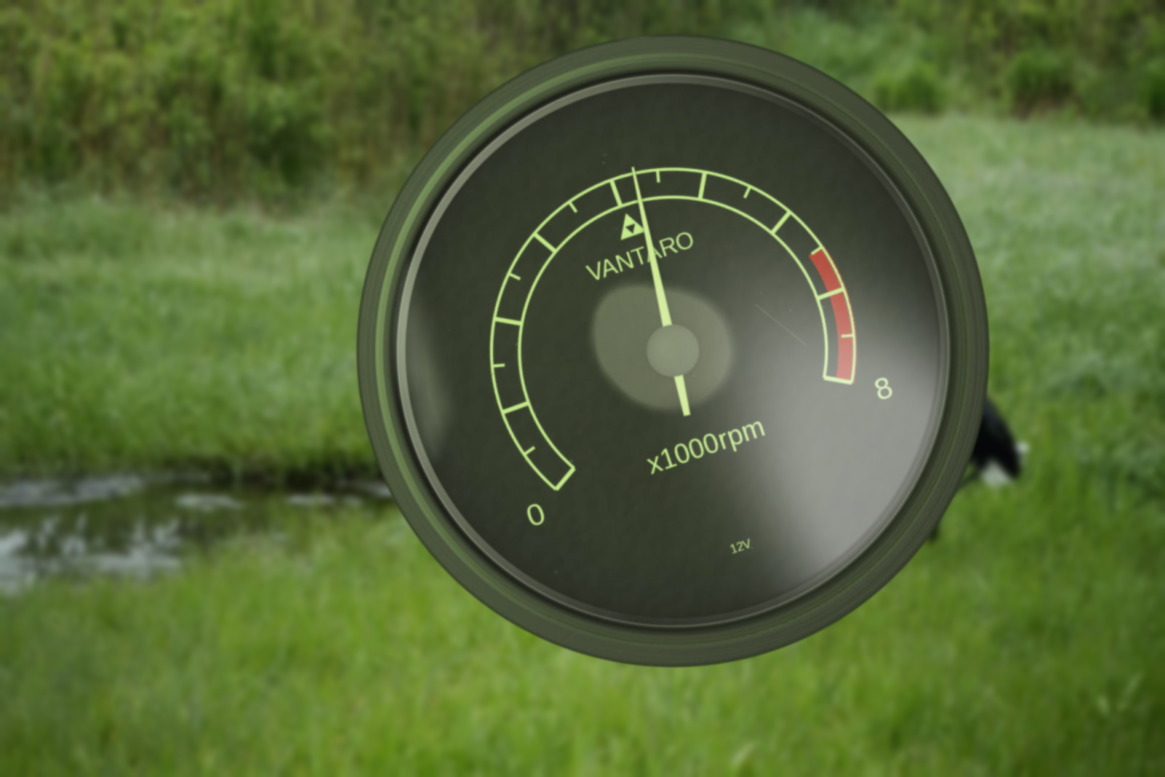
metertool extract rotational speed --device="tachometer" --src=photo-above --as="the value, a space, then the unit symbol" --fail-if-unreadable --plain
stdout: 4250 rpm
